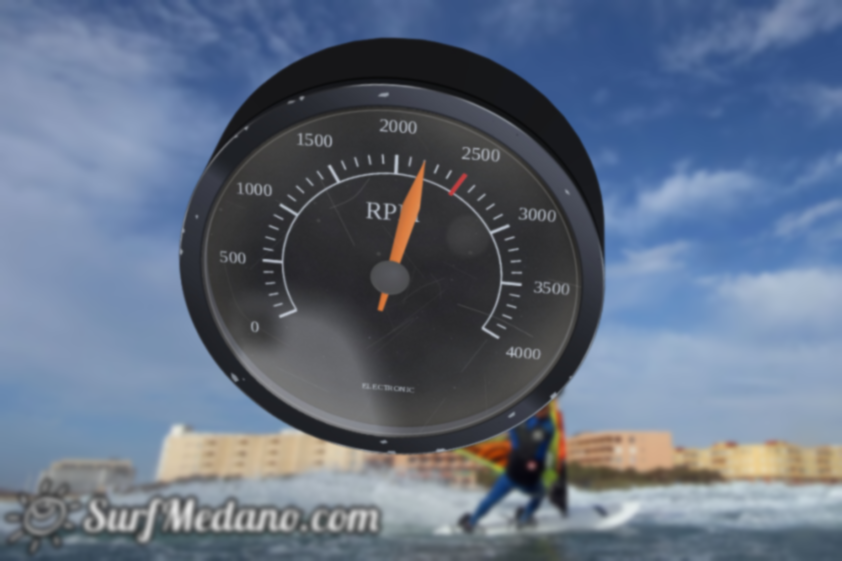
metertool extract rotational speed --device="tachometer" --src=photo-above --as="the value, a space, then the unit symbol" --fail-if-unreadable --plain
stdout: 2200 rpm
